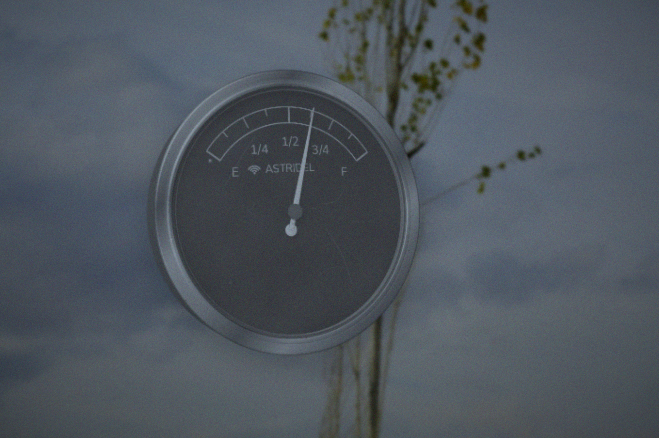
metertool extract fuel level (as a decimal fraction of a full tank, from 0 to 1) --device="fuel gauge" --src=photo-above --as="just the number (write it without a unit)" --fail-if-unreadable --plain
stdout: 0.625
